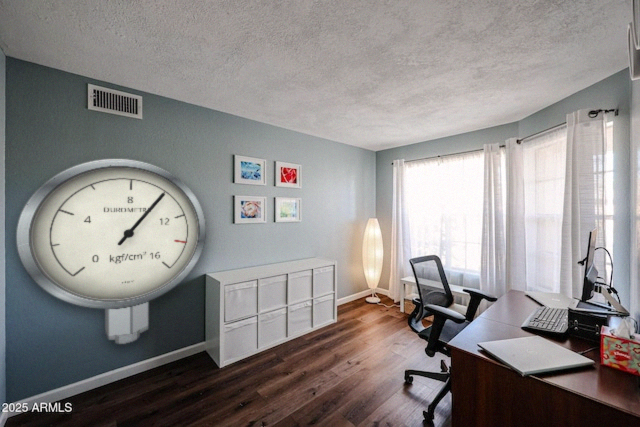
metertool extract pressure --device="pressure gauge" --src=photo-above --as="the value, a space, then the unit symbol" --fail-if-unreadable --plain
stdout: 10 kg/cm²
